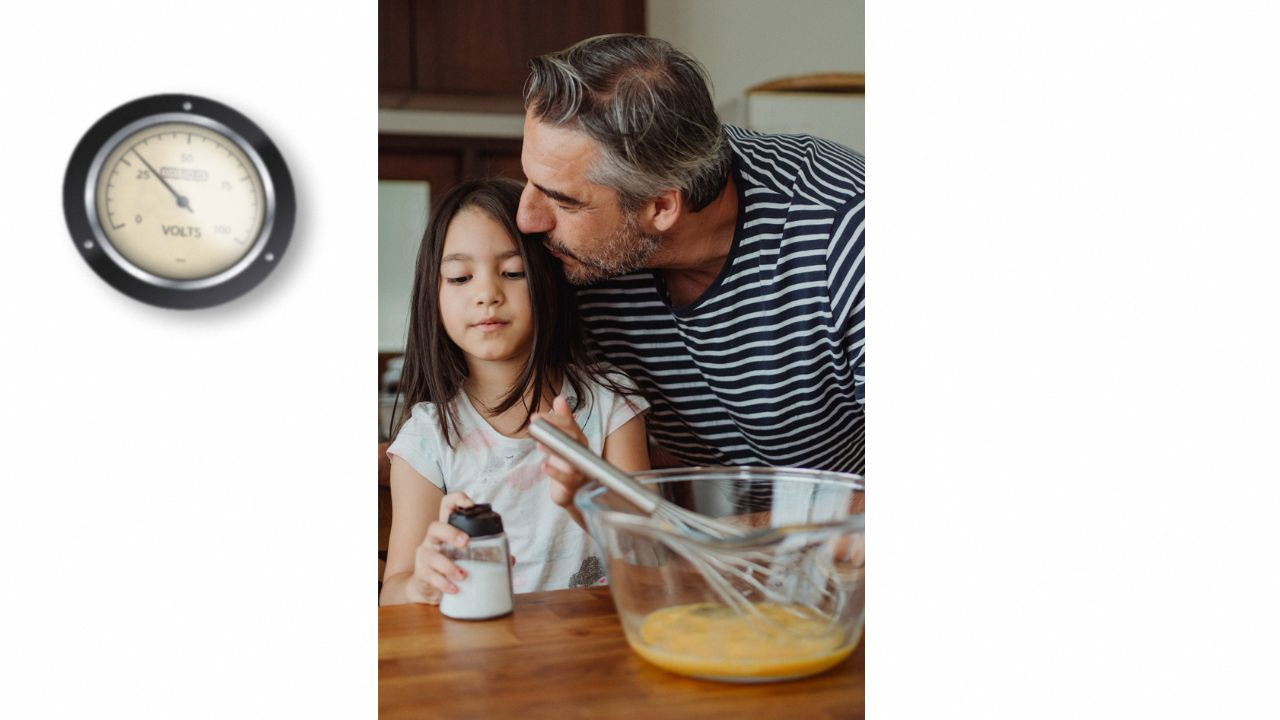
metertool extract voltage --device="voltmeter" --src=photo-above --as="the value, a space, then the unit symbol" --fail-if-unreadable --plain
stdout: 30 V
